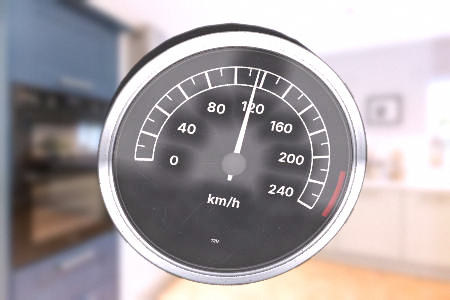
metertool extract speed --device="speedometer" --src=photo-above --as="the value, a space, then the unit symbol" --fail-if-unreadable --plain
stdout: 115 km/h
